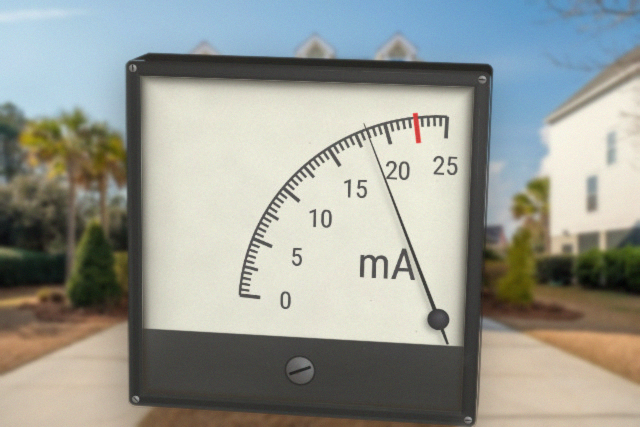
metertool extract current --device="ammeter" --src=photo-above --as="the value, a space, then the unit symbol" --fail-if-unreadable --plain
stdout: 18.5 mA
